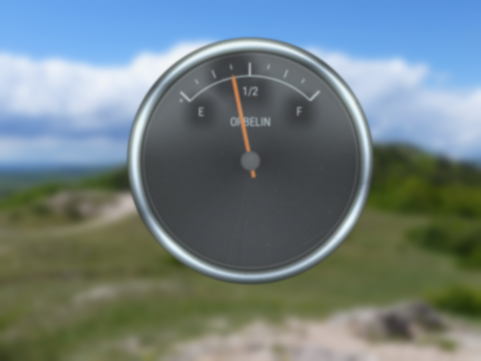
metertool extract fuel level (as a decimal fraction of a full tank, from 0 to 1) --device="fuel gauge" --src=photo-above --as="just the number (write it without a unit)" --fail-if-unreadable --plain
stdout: 0.375
